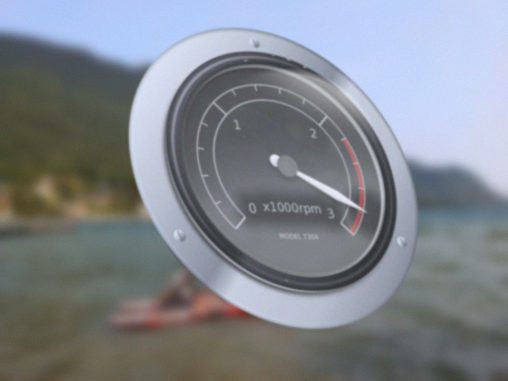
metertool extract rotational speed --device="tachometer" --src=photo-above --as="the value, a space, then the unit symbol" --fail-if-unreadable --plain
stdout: 2800 rpm
